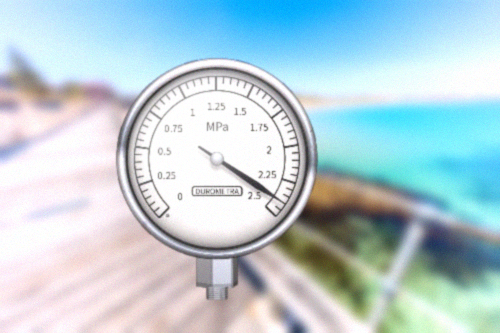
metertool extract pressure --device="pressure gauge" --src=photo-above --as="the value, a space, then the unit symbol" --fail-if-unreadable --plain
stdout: 2.4 MPa
